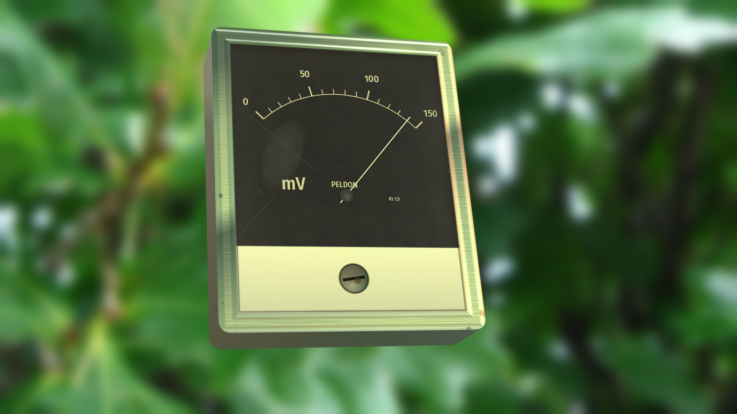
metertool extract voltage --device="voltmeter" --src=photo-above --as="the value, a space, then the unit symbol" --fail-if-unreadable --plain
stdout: 140 mV
